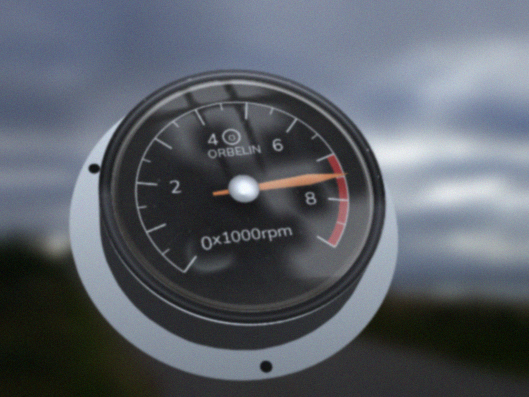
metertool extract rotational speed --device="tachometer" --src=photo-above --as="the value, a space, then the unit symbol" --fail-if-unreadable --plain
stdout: 7500 rpm
